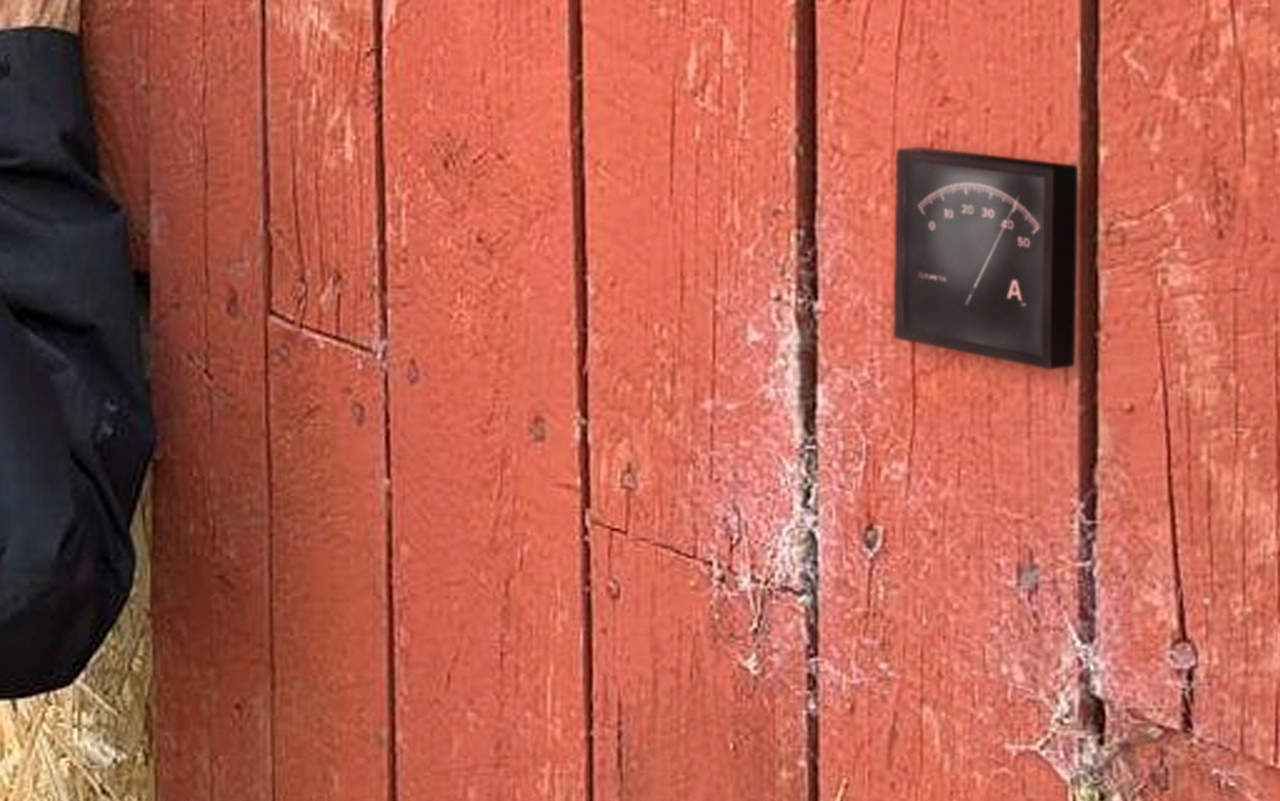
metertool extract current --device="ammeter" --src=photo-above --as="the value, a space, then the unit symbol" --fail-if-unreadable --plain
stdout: 40 A
